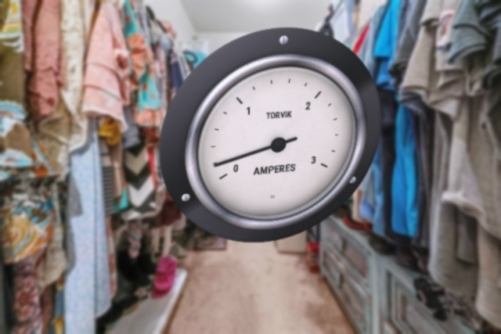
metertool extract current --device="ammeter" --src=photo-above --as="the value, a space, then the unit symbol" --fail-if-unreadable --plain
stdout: 0.2 A
